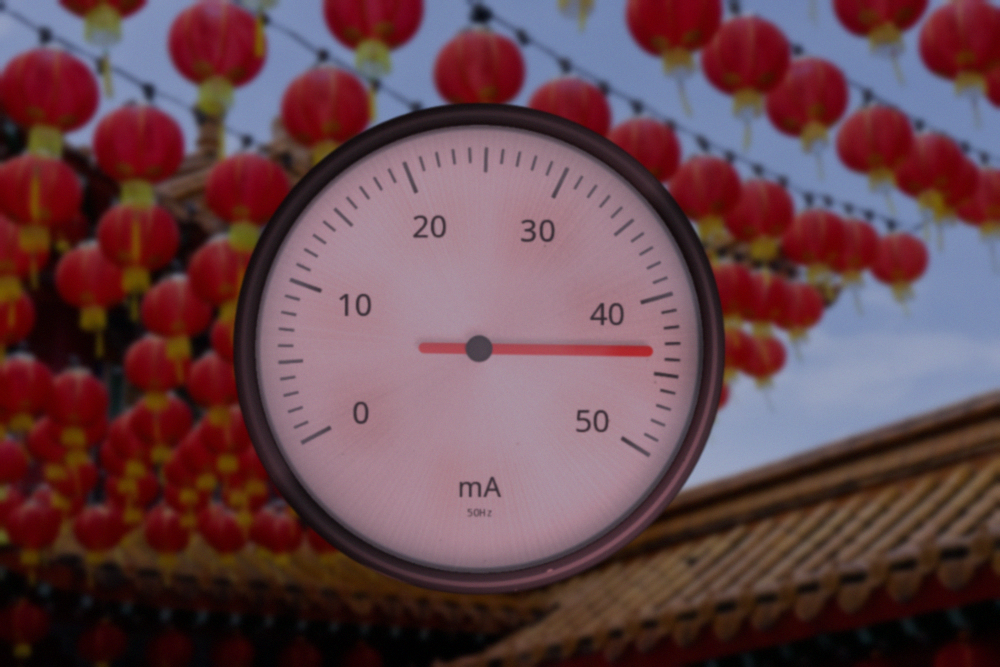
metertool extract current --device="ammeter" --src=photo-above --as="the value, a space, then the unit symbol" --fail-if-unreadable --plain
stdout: 43.5 mA
